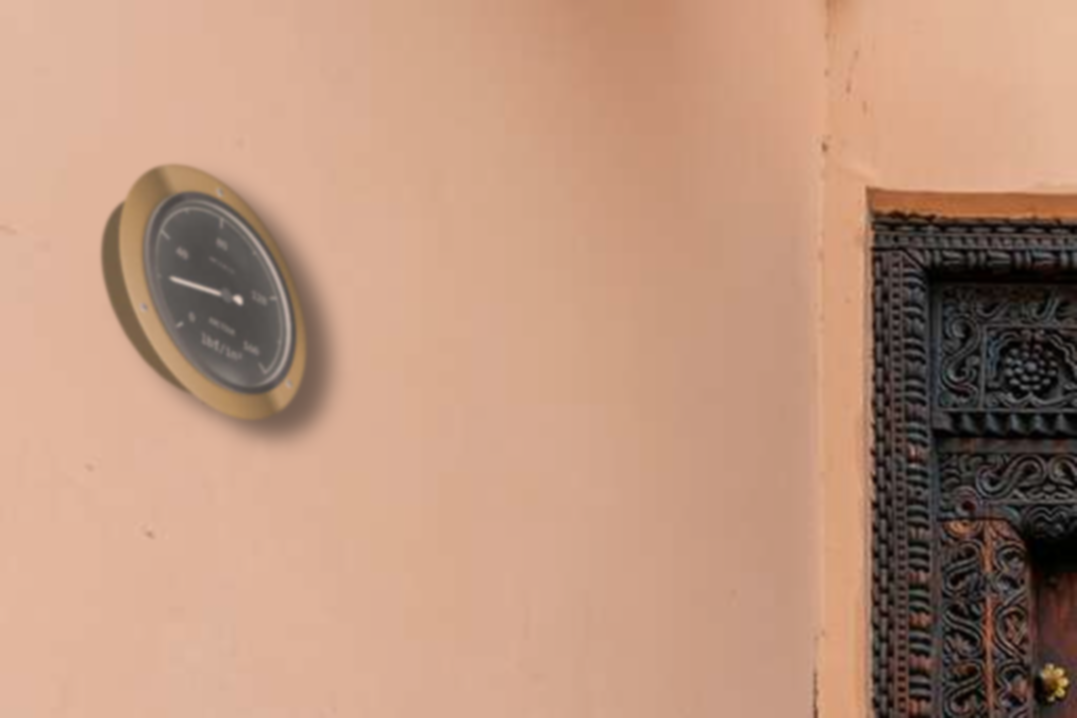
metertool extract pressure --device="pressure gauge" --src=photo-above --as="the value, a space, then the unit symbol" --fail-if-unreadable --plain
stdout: 20 psi
